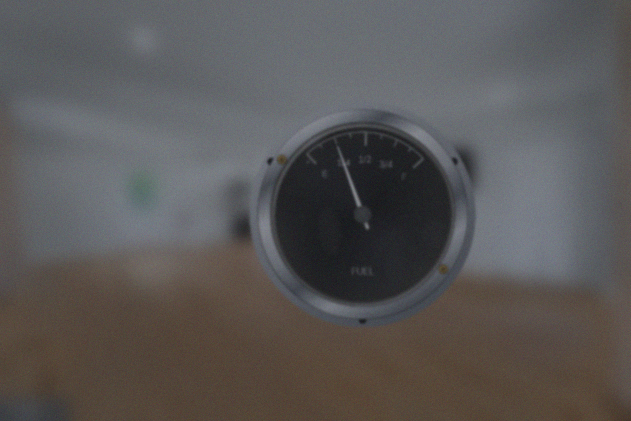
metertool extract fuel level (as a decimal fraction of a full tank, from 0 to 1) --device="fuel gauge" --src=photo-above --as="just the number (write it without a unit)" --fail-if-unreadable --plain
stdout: 0.25
